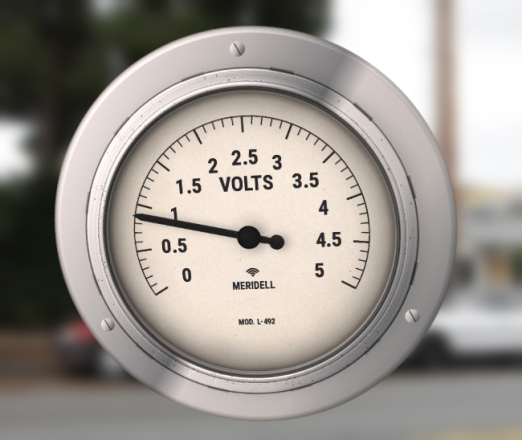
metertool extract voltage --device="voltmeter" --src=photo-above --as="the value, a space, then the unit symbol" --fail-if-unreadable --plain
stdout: 0.9 V
